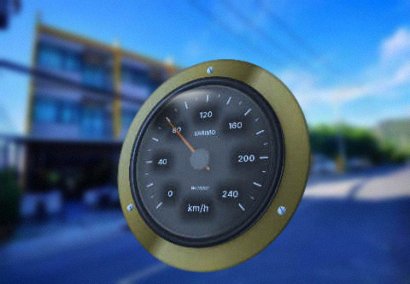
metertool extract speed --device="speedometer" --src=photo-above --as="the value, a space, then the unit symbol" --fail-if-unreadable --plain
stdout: 80 km/h
